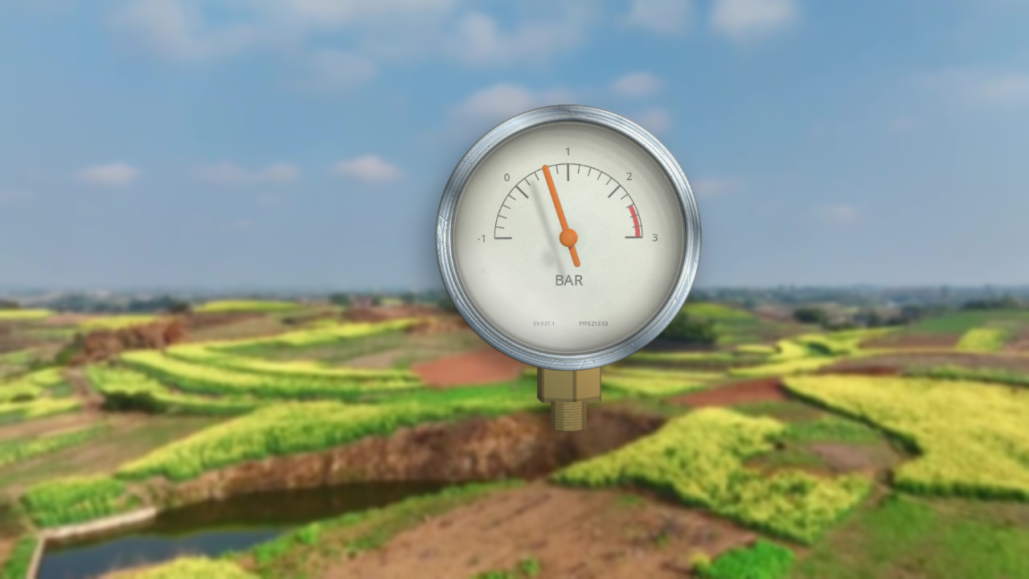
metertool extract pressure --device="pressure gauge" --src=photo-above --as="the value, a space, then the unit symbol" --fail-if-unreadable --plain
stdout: 0.6 bar
